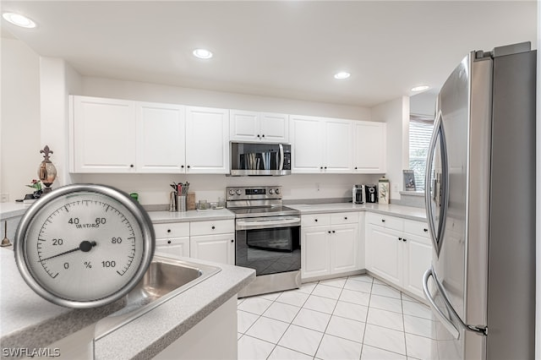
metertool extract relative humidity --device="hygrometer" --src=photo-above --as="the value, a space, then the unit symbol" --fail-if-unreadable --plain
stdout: 10 %
